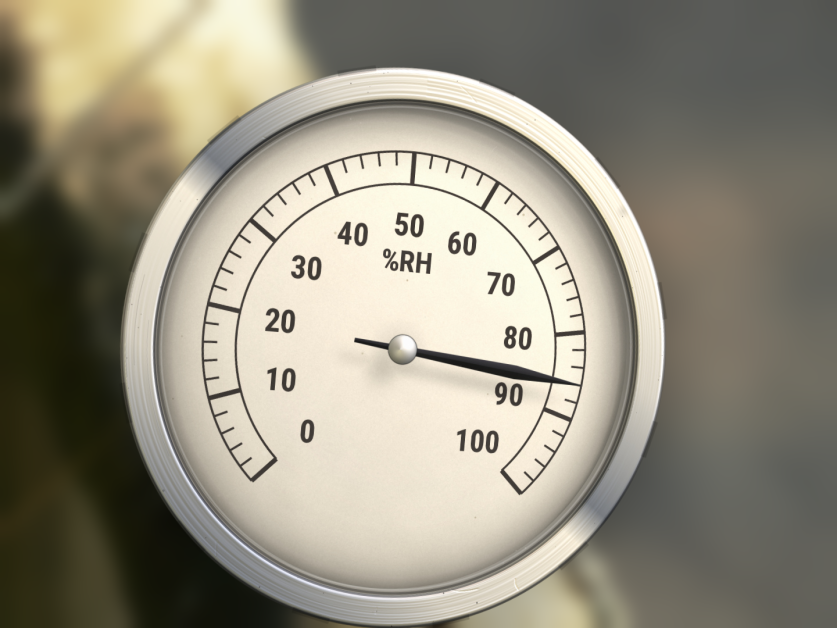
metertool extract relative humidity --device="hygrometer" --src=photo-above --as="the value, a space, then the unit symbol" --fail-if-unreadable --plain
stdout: 86 %
